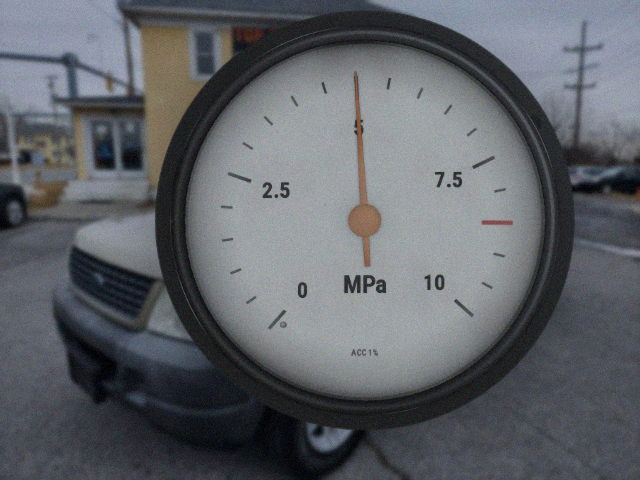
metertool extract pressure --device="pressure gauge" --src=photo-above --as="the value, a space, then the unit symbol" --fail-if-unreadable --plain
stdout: 5 MPa
